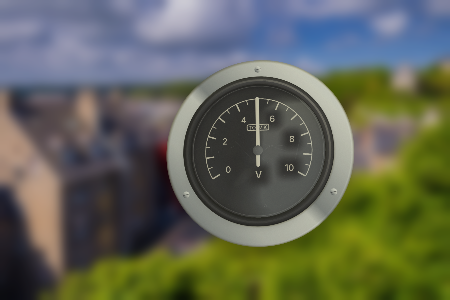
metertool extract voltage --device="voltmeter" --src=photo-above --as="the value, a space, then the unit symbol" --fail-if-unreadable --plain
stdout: 5 V
